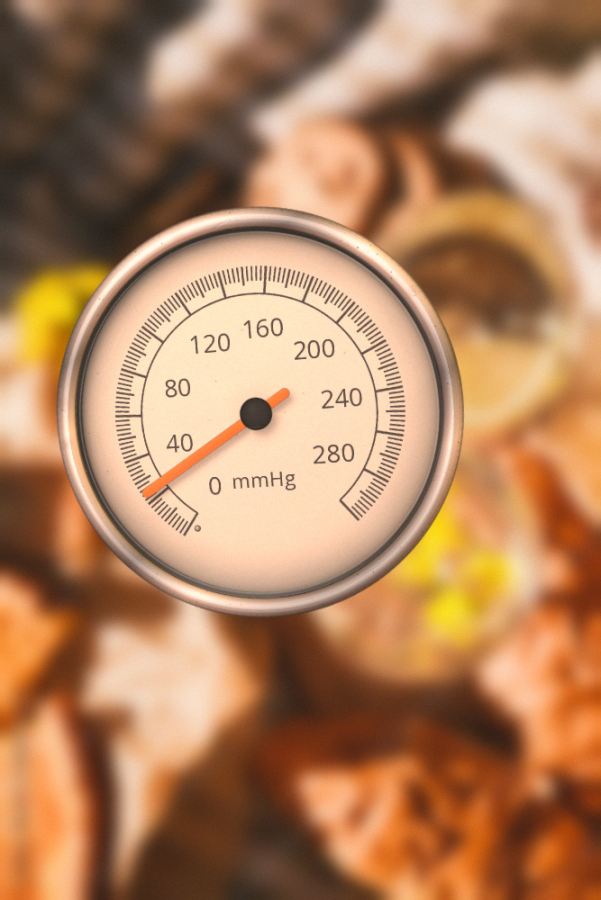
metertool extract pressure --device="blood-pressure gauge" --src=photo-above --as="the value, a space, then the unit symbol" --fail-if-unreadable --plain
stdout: 24 mmHg
